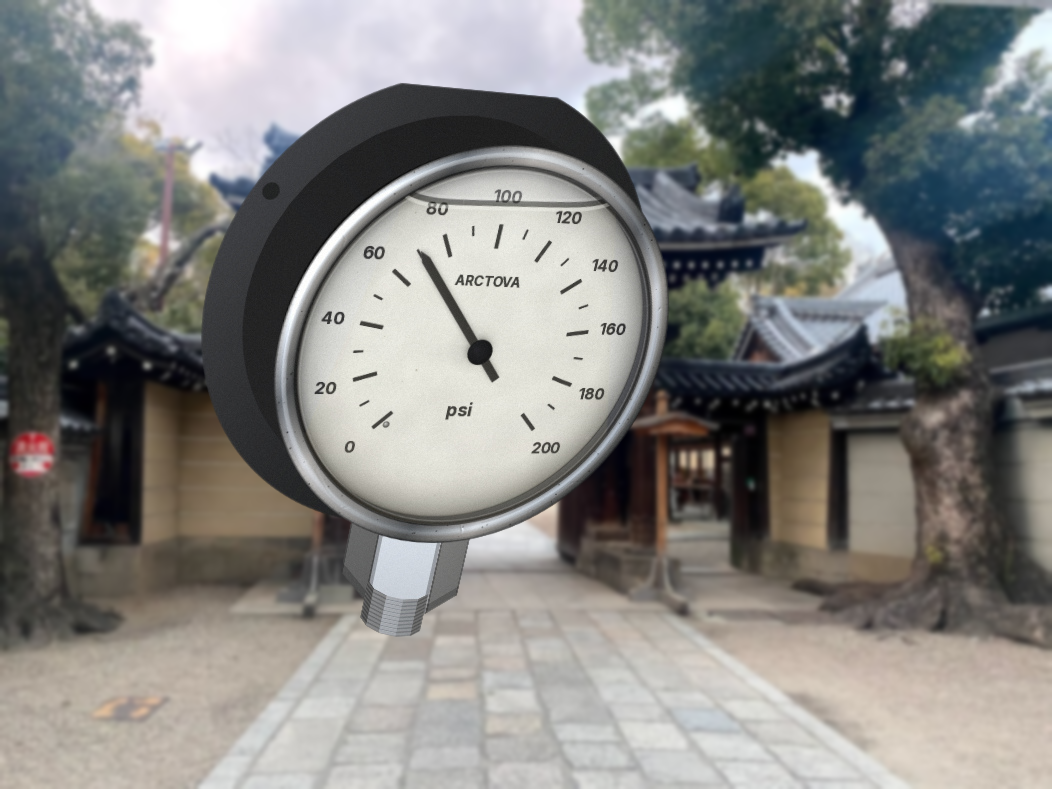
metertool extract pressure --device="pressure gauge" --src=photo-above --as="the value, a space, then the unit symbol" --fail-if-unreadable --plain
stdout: 70 psi
